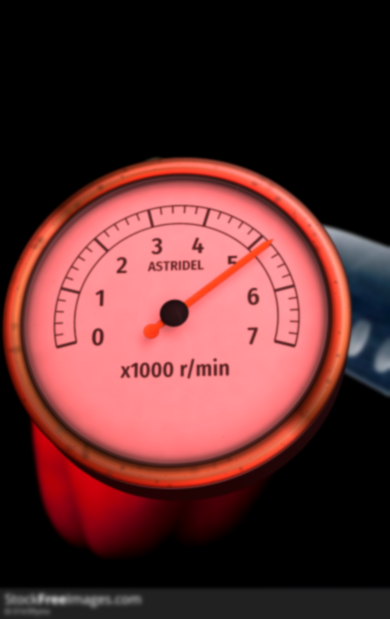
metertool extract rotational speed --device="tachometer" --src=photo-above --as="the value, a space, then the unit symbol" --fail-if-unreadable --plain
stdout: 5200 rpm
